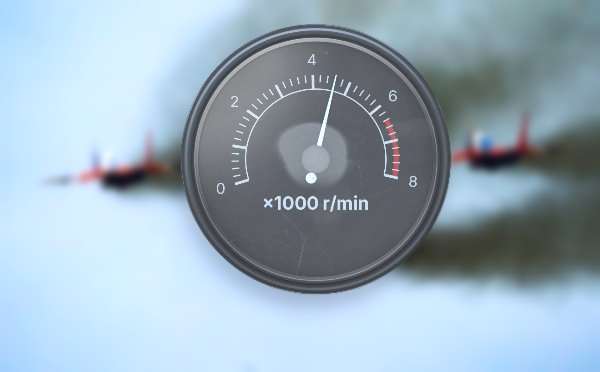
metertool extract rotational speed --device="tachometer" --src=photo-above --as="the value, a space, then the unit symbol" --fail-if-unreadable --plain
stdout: 4600 rpm
